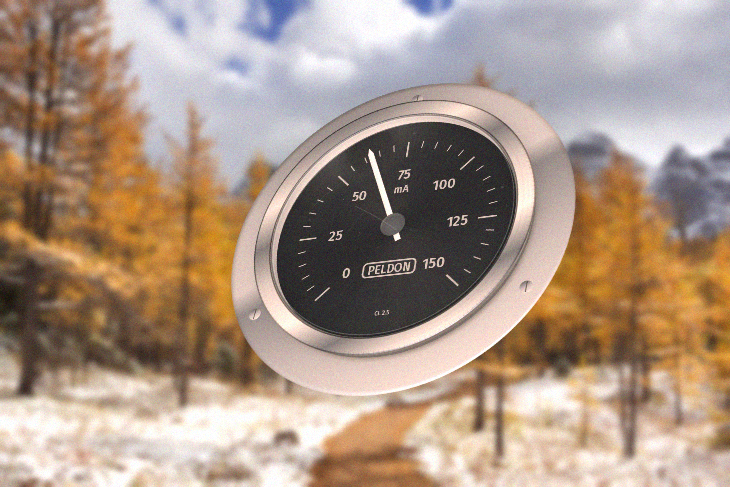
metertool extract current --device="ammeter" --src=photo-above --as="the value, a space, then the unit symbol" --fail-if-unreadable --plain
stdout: 62.5 mA
